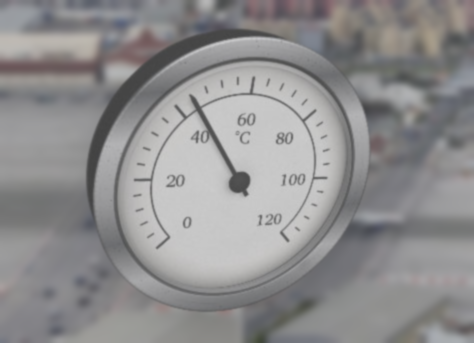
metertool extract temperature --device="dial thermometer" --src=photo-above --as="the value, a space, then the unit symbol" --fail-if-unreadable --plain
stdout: 44 °C
